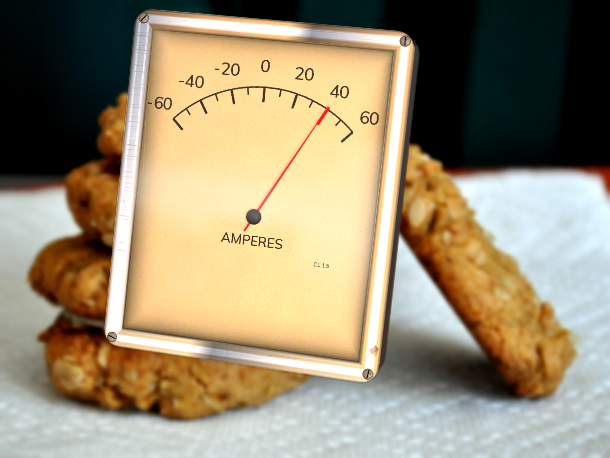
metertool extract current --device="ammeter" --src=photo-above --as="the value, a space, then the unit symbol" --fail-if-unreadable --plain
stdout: 40 A
